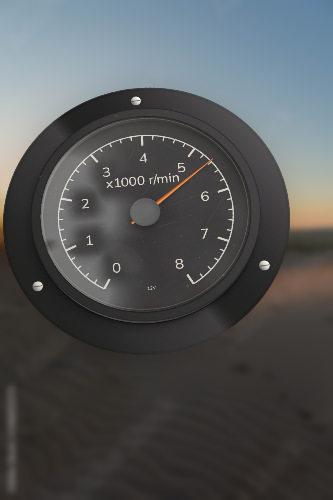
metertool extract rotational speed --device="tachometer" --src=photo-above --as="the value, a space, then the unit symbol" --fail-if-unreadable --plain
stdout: 5400 rpm
